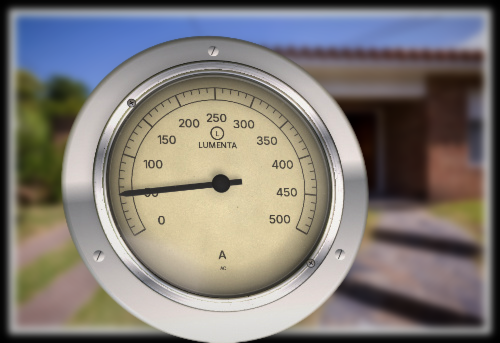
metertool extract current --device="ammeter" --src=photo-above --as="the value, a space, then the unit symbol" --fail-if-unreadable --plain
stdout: 50 A
